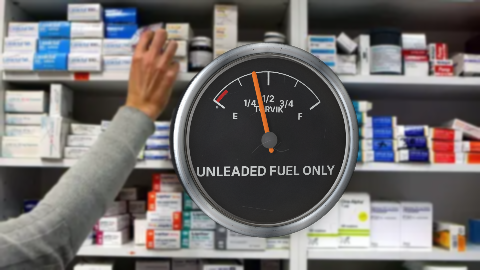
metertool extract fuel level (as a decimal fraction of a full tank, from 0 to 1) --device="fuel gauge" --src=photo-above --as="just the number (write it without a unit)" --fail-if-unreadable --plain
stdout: 0.375
